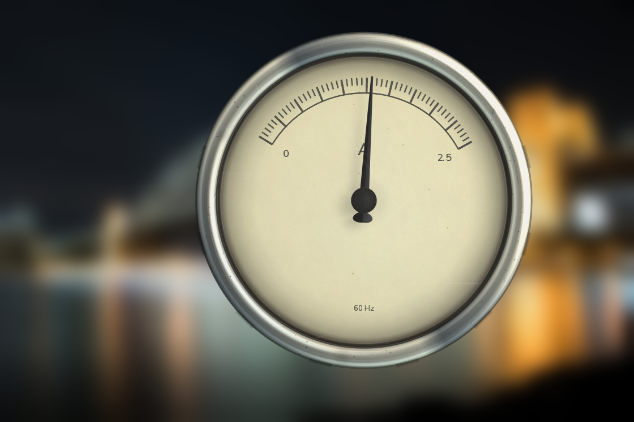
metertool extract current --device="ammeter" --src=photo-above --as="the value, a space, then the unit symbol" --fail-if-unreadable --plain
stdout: 1.3 A
